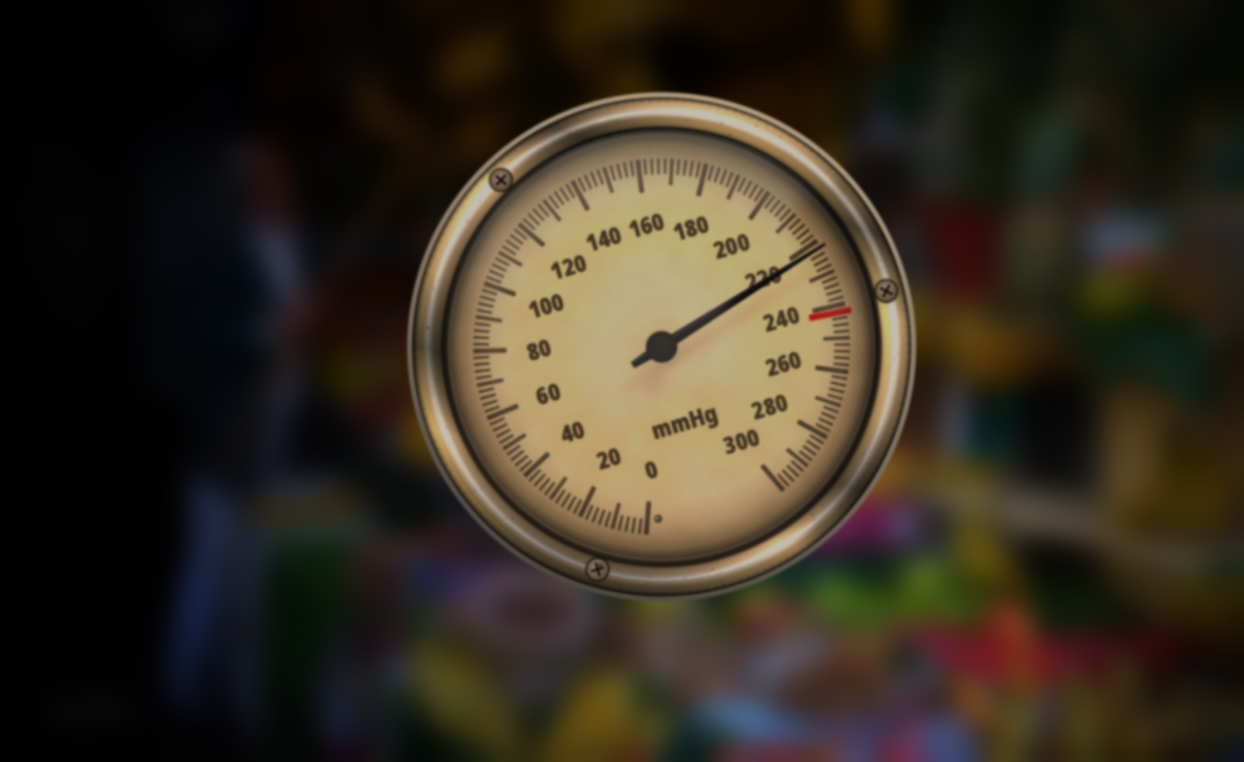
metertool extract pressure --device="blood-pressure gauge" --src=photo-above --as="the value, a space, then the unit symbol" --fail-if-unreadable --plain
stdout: 222 mmHg
